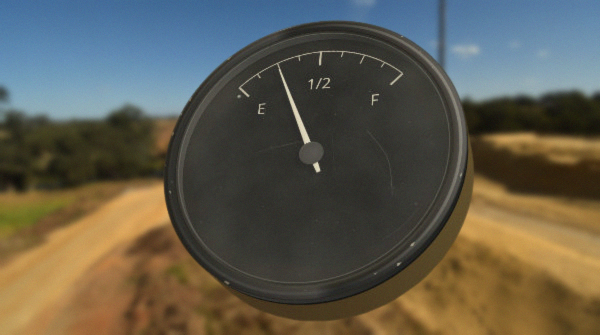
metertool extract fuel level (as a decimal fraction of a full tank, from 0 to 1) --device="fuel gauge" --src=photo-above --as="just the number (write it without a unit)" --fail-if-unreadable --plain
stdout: 0.25
